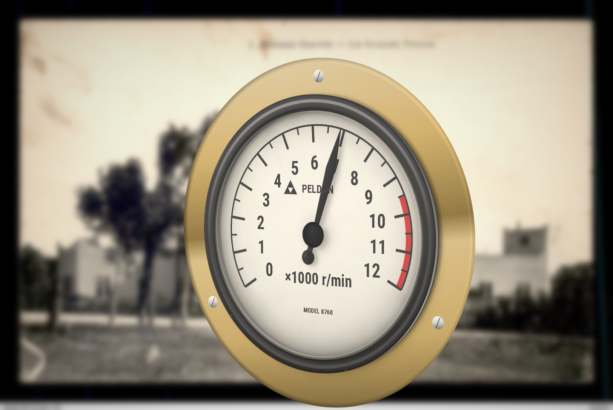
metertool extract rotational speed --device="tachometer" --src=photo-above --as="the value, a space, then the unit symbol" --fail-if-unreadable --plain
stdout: 7000 rpm
